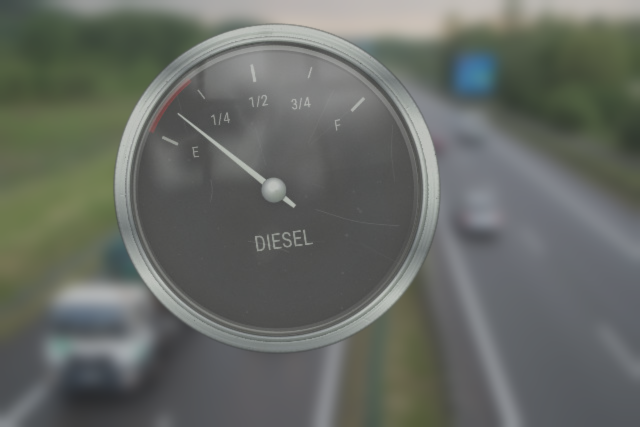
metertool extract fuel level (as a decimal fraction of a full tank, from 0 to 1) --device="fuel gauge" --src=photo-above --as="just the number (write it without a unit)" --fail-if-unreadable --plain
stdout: 0.125
